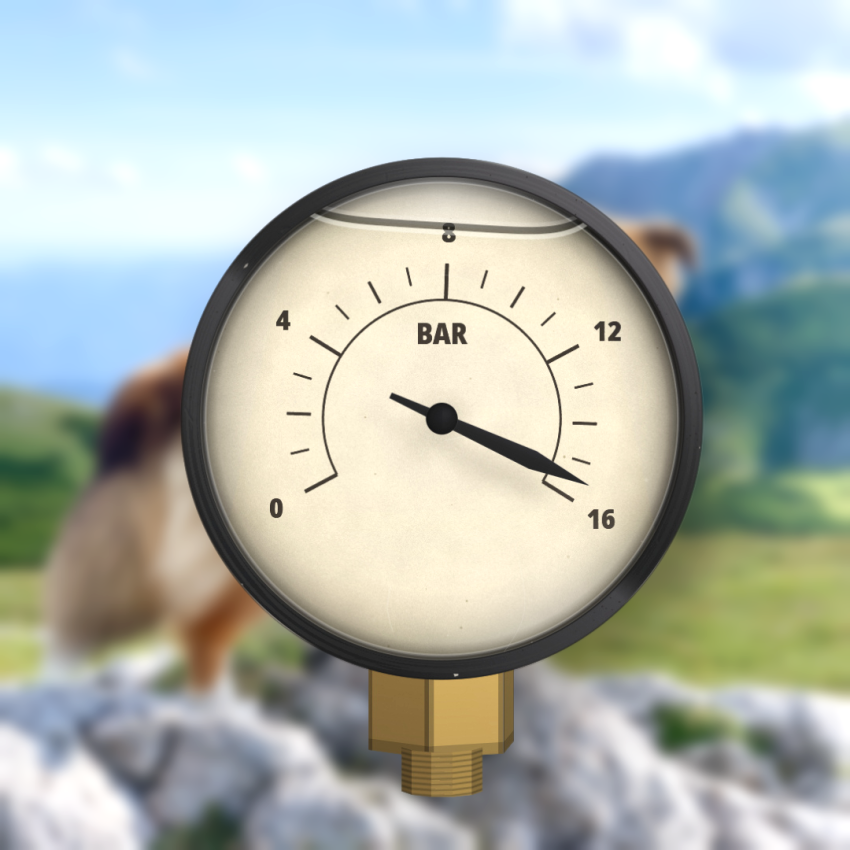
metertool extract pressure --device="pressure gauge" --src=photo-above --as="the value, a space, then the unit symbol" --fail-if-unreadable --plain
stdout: 15.5 bar
